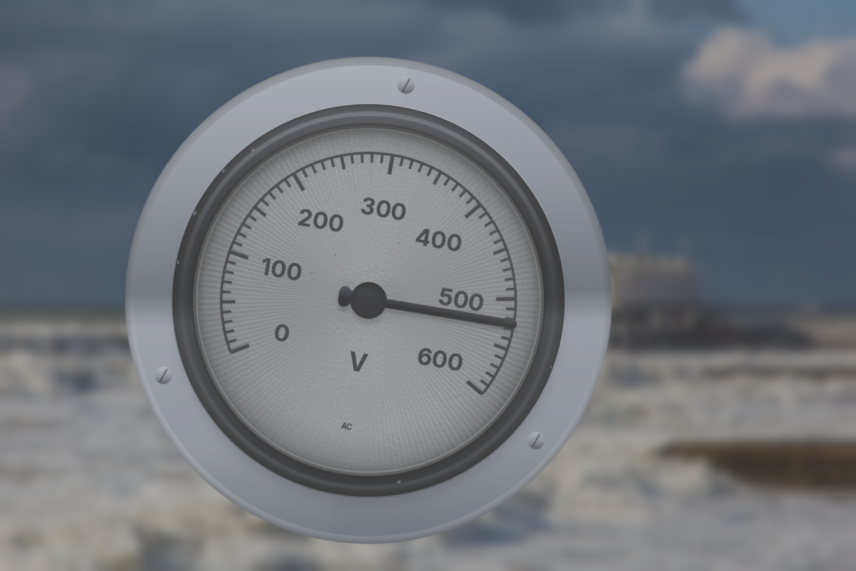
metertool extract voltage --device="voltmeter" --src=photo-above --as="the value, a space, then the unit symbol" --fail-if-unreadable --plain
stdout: 525 V
